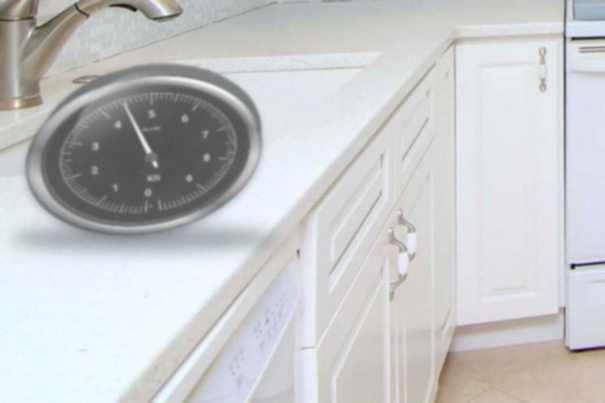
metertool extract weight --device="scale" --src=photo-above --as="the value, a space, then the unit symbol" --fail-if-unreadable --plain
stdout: 4.5 kg
